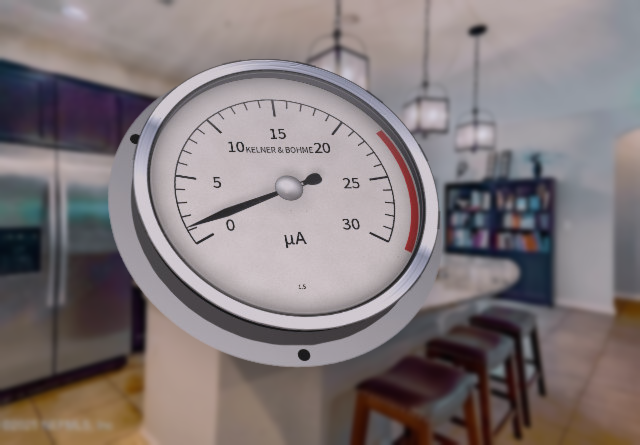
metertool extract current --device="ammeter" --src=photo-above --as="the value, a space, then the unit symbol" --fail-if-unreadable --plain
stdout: 1 µA
